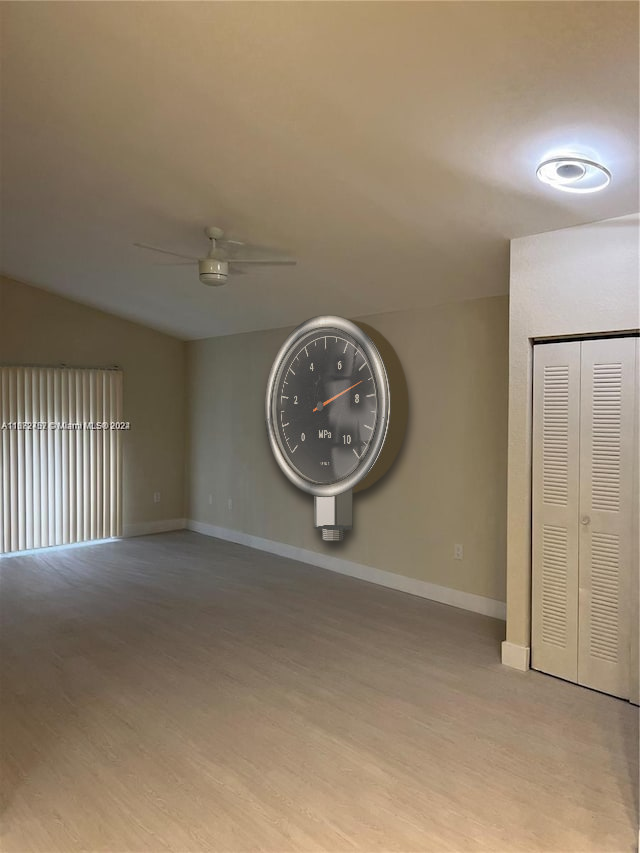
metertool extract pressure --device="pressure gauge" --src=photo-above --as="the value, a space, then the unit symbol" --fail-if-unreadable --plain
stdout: 7.5 MPa
